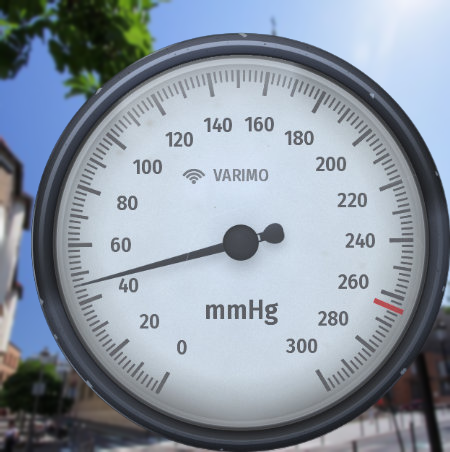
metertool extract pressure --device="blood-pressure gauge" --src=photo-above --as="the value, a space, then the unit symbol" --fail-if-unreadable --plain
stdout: 46 mmHg
